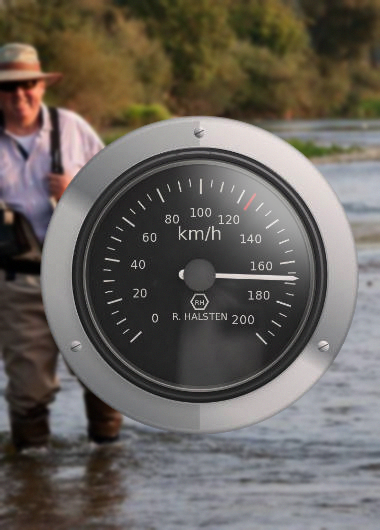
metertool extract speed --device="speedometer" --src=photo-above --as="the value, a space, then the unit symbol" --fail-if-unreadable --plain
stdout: 167.5 km/h
